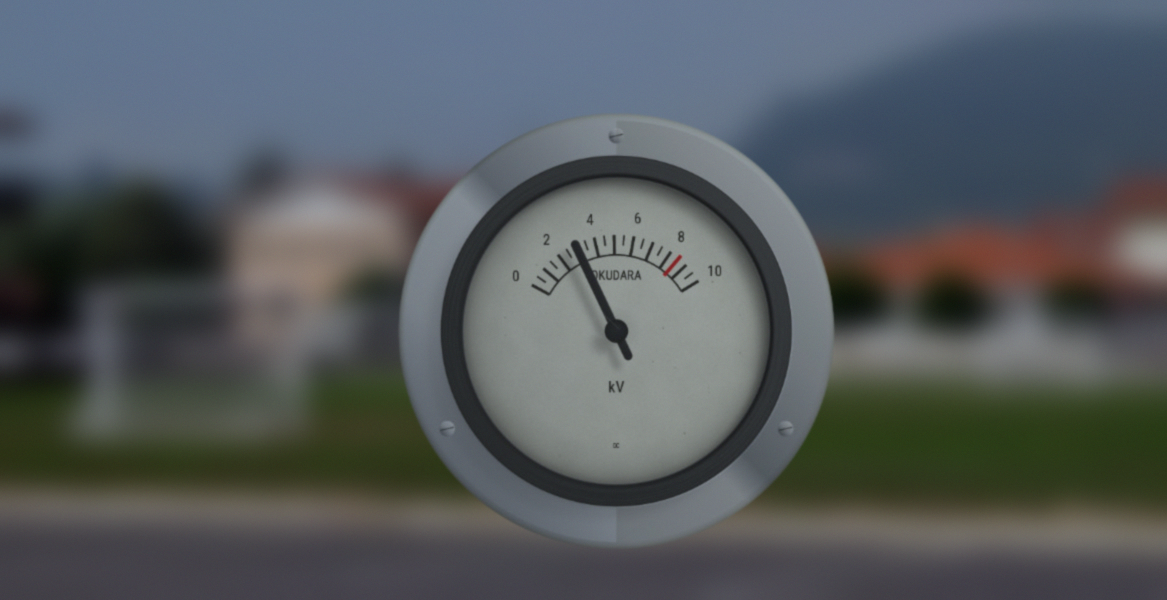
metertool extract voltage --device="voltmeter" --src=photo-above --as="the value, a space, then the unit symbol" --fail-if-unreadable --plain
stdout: 3 kV
